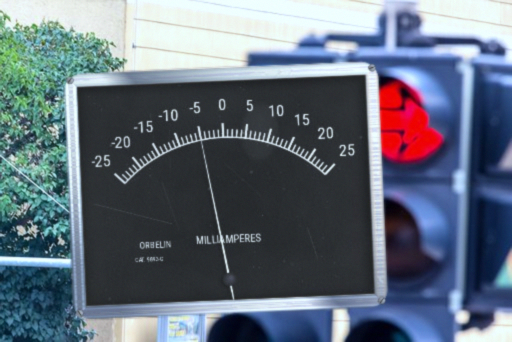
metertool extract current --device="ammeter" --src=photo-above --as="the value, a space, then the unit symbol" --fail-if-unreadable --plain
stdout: -5 mA
